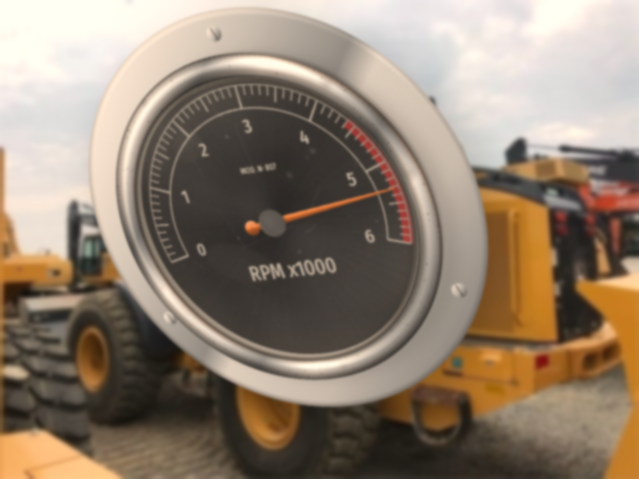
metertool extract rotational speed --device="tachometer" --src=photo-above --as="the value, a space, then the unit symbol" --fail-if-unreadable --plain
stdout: 5300 rpm
